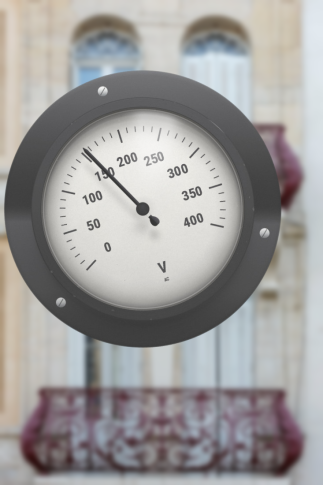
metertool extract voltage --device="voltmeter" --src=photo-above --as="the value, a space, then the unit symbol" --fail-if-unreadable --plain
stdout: 155 V
